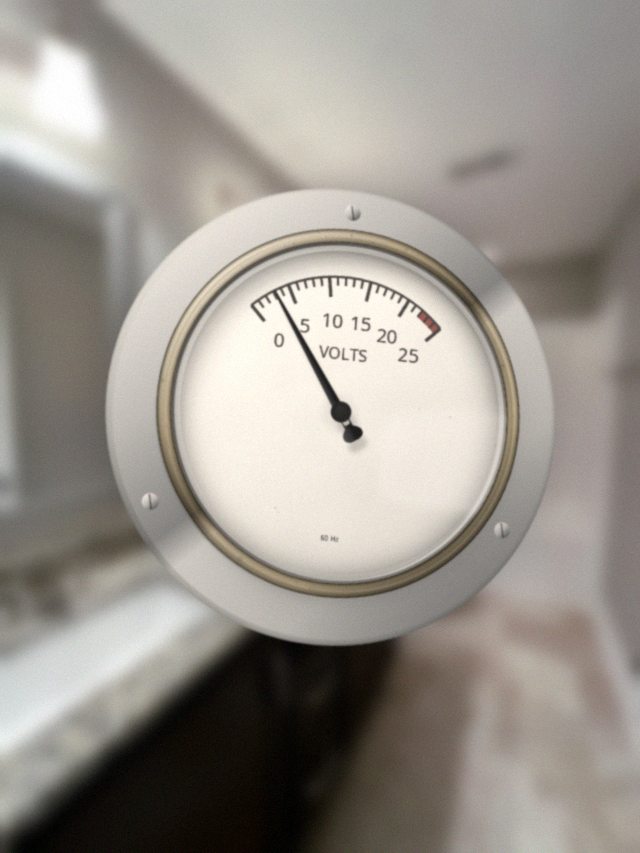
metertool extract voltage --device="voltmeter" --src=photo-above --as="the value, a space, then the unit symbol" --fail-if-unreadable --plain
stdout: 3 V
